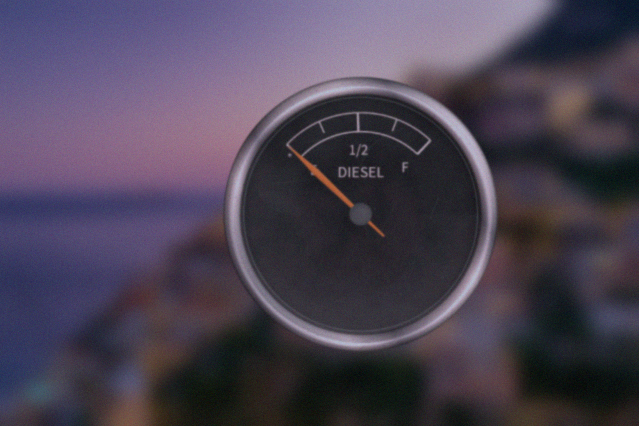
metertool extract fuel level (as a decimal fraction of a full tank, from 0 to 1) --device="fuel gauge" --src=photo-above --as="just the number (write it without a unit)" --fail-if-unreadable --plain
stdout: 0
